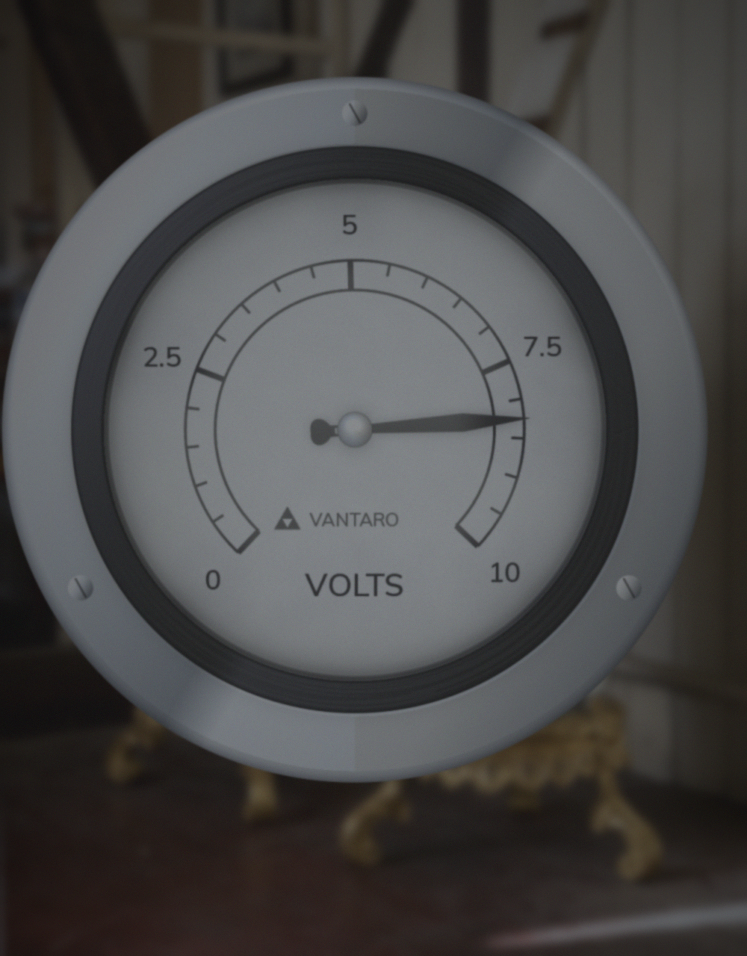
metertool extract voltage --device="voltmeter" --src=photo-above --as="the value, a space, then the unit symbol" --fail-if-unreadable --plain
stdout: 8.25 V
